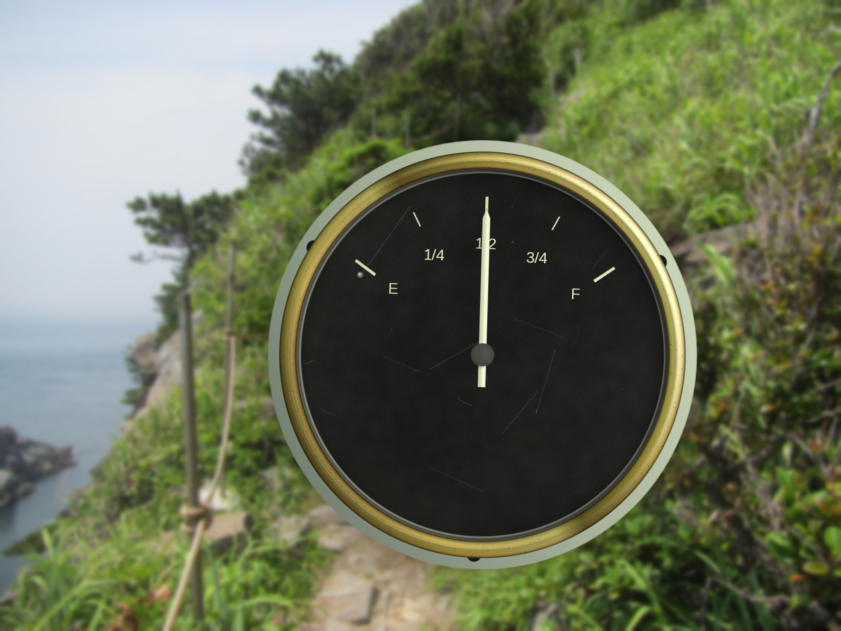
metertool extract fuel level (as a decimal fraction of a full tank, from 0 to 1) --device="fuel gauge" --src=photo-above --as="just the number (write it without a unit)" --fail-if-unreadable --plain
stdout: 0.5
